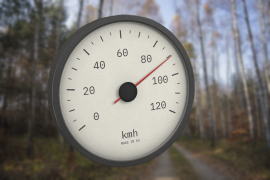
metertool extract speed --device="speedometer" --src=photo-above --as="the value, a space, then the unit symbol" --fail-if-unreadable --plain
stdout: 90 km/h
